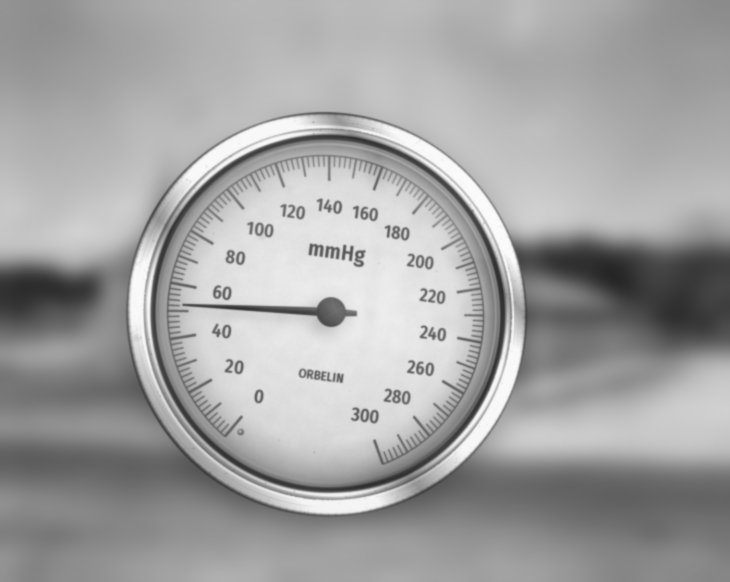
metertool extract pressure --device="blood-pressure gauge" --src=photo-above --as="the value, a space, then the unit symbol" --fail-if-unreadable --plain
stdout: 52 mmHg
